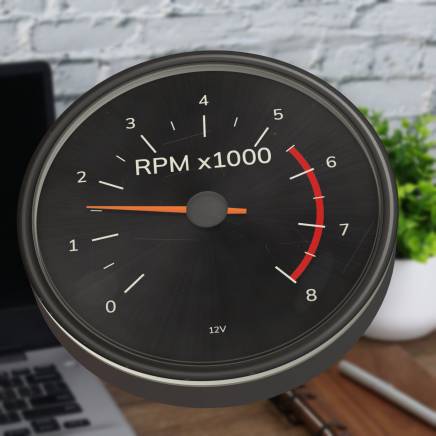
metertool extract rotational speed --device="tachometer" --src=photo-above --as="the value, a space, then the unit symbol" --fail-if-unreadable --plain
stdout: 1500 rpm
